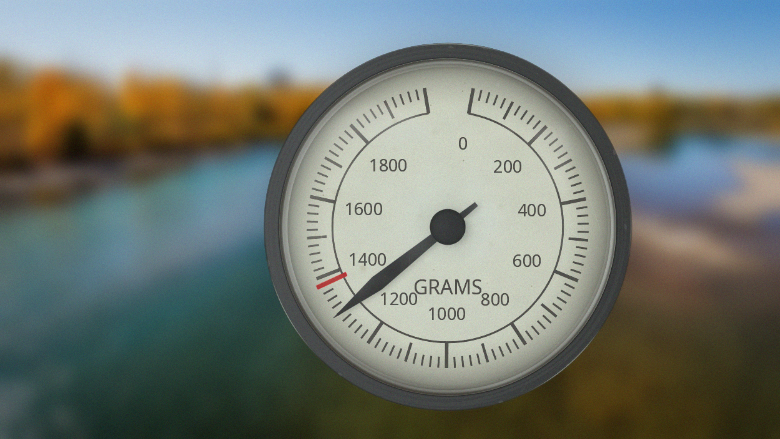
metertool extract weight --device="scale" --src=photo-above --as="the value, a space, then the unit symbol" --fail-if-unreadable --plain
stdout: 1300 g
